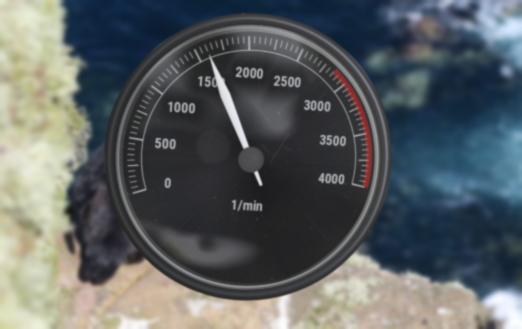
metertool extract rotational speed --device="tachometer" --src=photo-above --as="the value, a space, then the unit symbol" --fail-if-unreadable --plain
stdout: 1600 rpm
